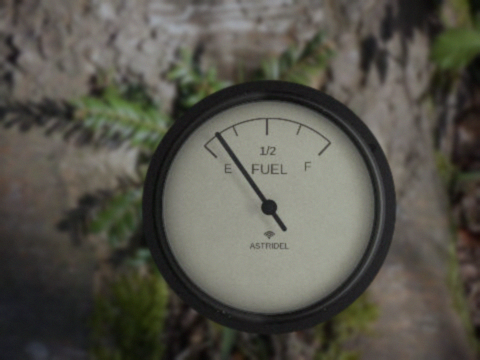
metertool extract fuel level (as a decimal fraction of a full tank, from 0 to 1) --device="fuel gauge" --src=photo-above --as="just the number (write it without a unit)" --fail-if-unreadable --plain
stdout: 0.125
